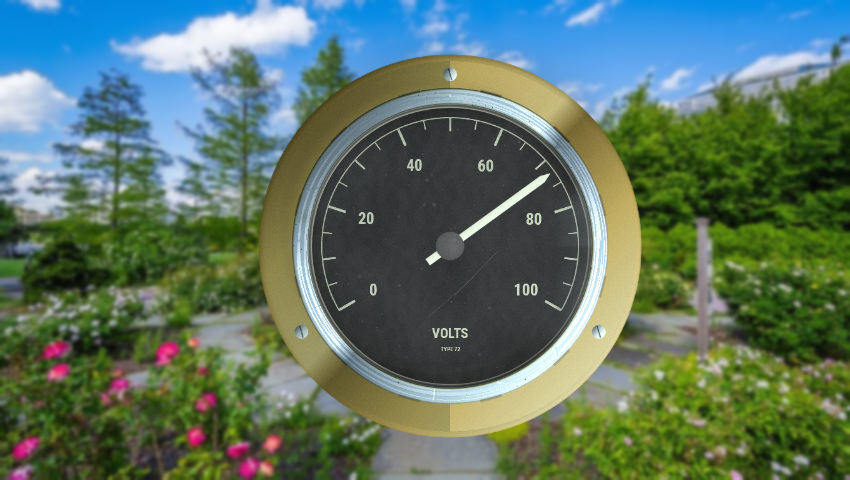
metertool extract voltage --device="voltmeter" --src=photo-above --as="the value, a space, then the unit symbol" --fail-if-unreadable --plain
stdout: 72.5 V
